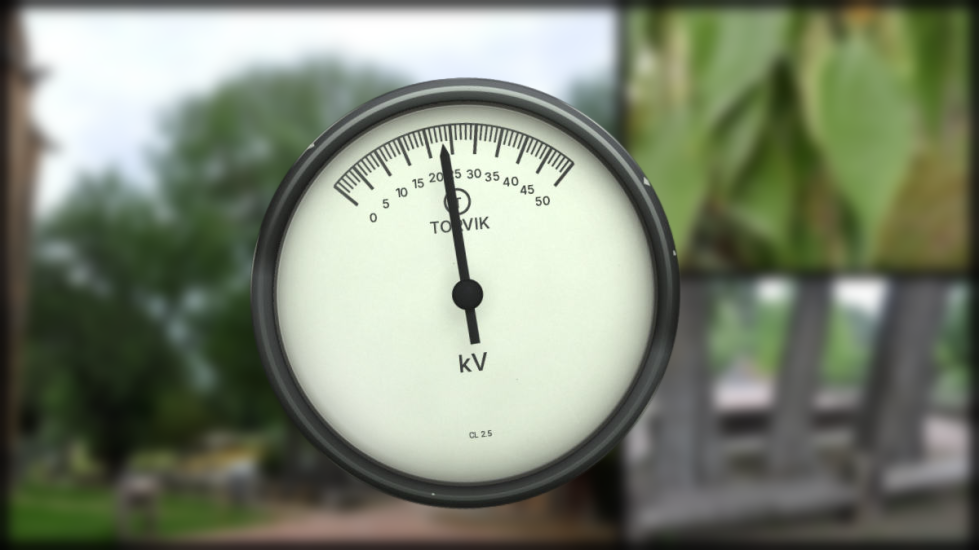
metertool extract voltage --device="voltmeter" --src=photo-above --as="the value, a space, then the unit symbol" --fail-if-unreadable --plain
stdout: 23 kV
